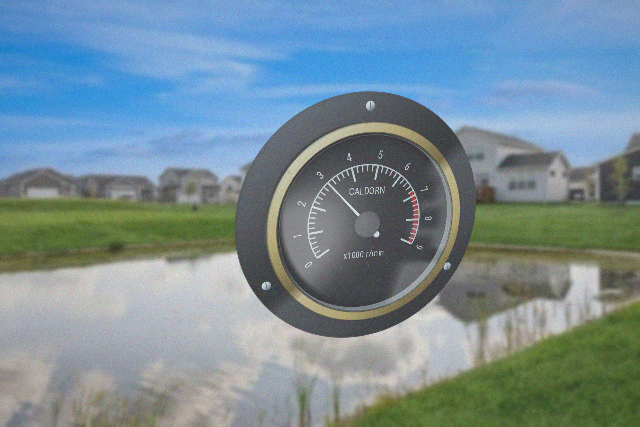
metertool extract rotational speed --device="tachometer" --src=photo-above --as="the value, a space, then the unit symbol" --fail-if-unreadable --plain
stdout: 3000 rpm
